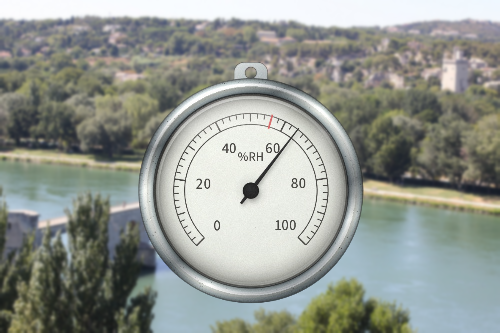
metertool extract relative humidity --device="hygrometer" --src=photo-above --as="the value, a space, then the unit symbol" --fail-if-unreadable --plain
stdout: 64 %
